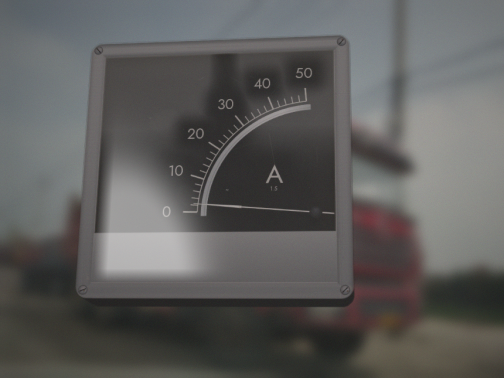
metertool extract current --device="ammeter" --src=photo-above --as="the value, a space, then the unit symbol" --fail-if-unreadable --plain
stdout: 2 A
